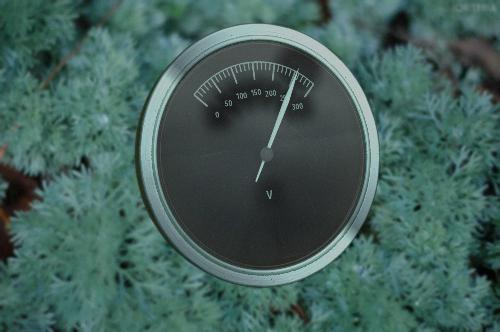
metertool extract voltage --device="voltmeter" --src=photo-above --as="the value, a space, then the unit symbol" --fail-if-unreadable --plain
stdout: 250 V
